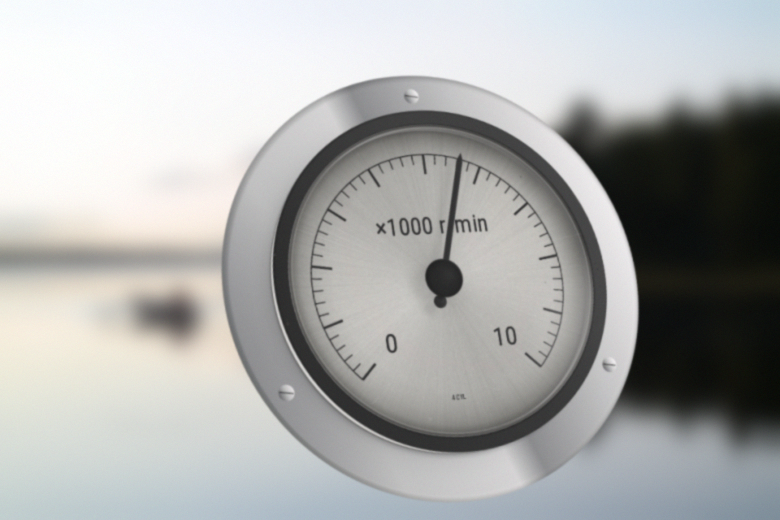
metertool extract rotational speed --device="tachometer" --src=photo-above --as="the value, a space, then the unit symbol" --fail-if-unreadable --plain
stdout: 5600 rpm
